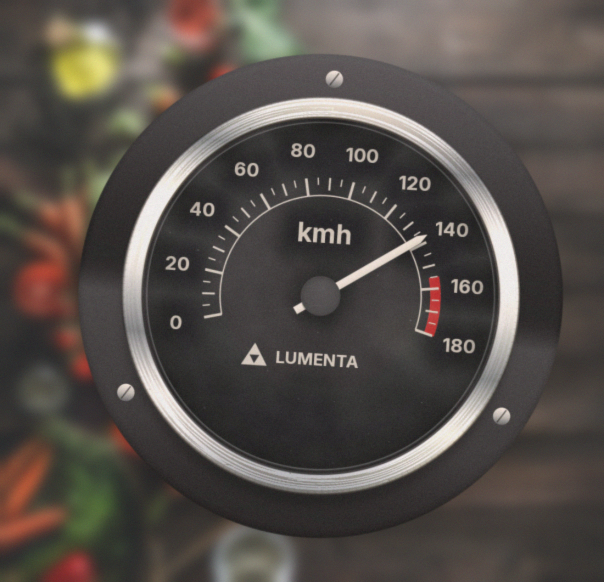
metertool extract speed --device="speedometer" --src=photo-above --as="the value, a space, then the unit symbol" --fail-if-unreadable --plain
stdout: 137.5 km/h
